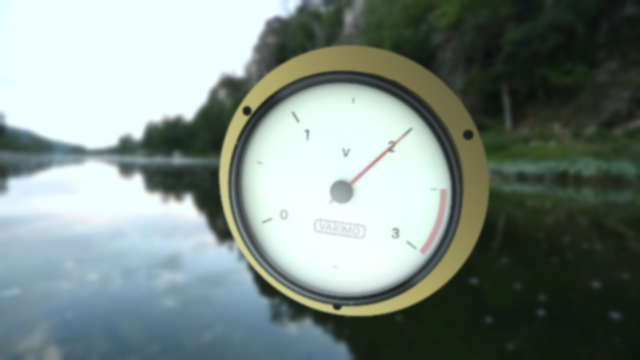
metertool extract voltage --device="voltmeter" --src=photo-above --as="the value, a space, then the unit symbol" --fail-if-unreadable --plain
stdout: 2 V
